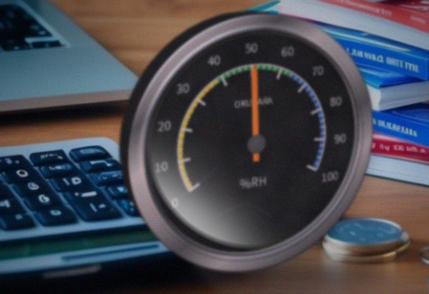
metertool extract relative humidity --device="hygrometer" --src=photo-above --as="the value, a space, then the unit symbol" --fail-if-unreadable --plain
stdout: 50 %
